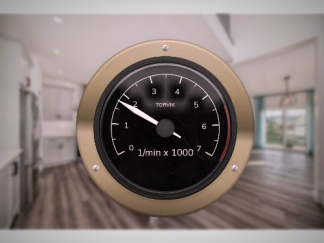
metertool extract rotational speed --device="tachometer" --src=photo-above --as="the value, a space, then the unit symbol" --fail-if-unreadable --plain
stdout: 1750 rpm
